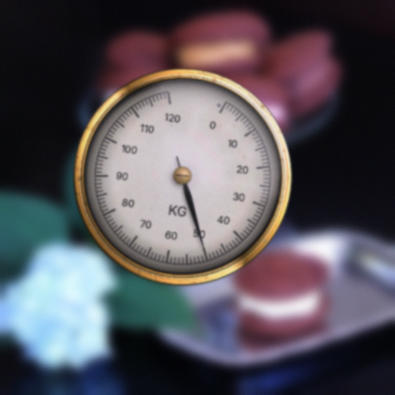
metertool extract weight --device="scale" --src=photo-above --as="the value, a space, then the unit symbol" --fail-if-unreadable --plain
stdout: 50 kg
